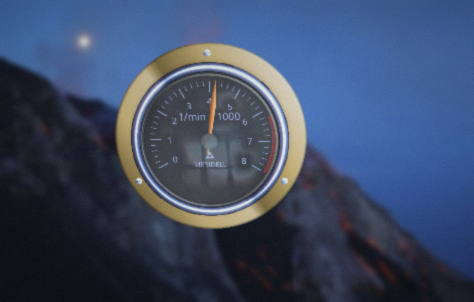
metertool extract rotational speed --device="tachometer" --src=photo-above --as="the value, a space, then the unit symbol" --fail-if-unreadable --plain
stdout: 4200 rpm
